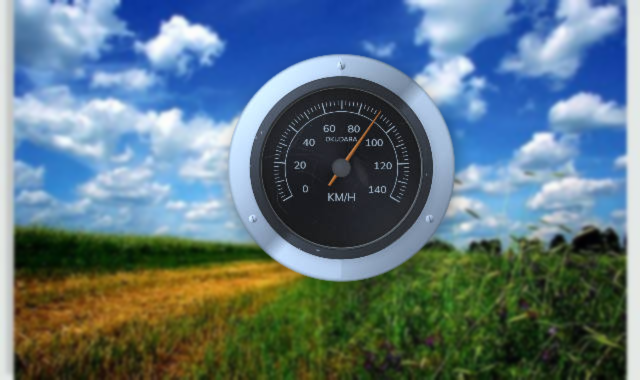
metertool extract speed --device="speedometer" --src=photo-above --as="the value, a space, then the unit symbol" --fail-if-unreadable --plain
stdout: 90 km/h
